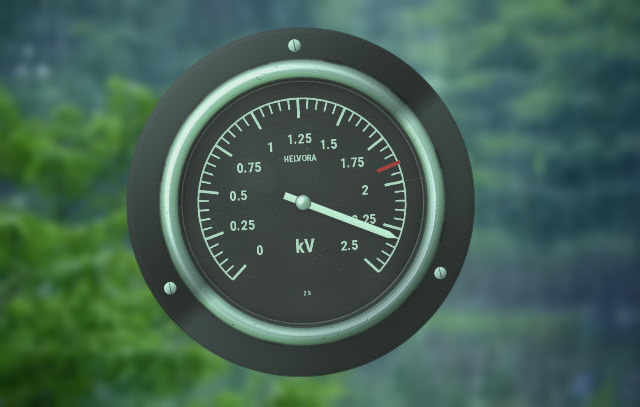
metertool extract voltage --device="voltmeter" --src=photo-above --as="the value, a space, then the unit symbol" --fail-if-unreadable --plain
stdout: 2.3 kV
